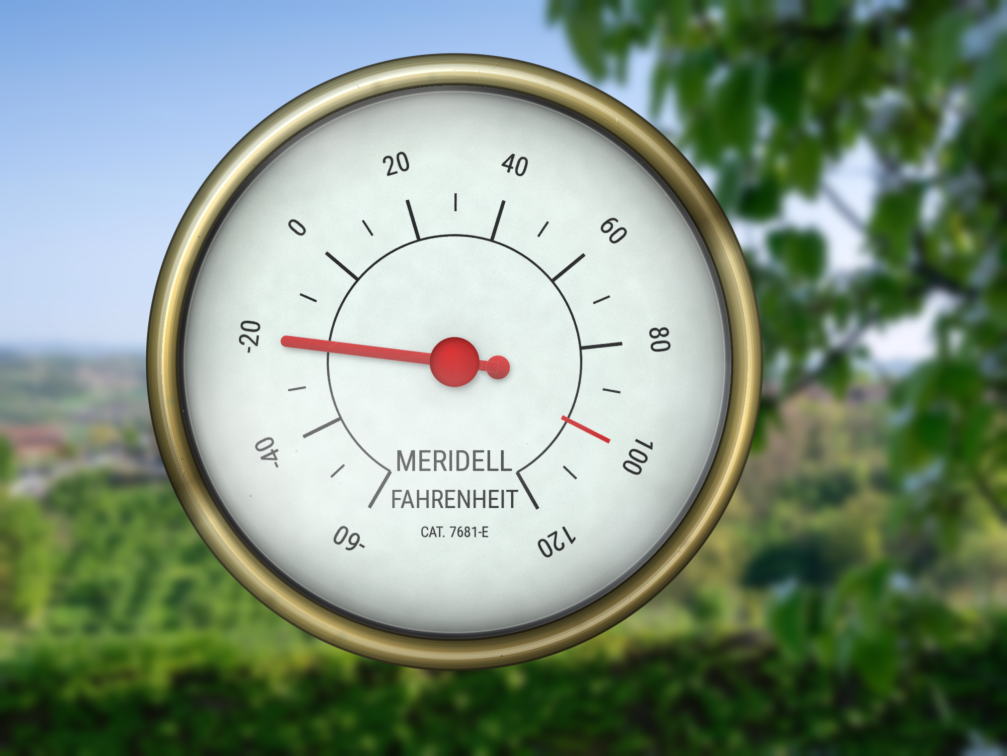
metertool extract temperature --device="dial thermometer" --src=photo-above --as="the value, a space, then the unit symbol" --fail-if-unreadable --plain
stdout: -20 °F
